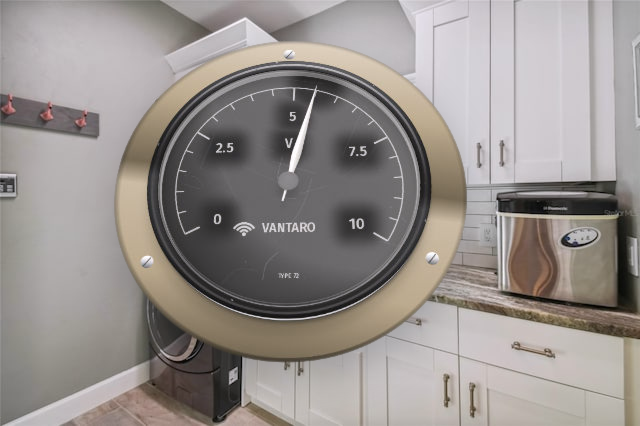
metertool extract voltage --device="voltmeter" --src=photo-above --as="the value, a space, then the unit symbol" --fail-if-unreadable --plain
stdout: 5.5 V
